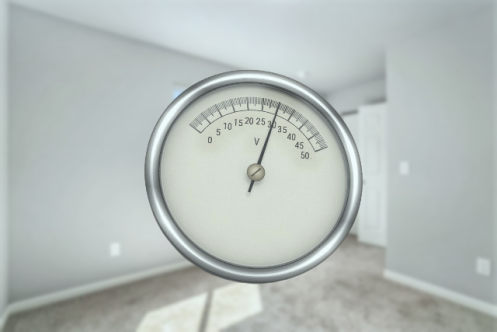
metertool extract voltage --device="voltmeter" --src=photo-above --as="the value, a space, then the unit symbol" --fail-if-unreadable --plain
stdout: 30 V
